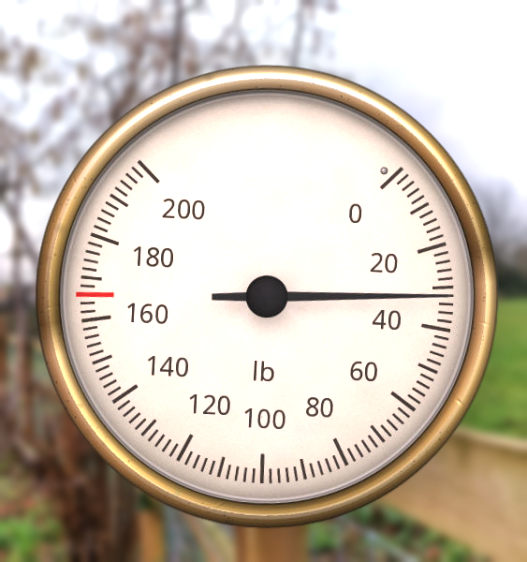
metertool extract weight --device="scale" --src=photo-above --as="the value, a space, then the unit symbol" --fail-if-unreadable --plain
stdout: 32 lb
